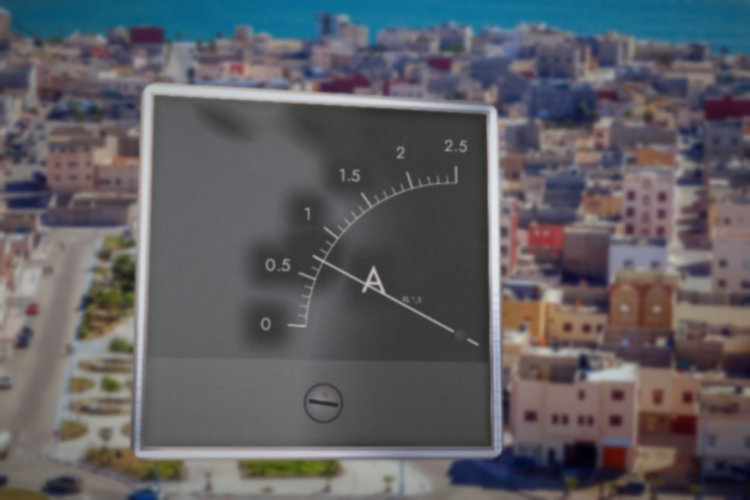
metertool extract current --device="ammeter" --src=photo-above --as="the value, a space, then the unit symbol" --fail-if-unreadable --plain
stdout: 0.7 A
